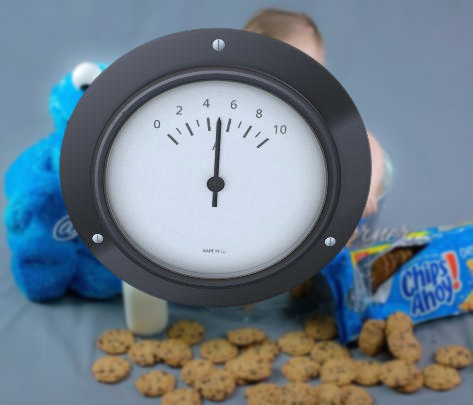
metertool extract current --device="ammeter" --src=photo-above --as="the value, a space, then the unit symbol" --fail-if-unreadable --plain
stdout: 5 A
